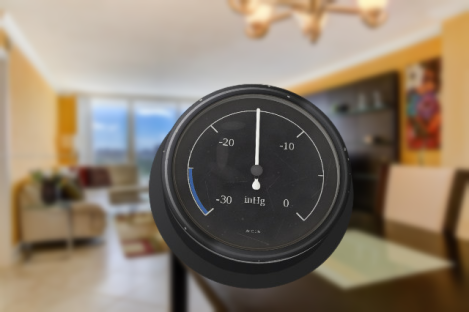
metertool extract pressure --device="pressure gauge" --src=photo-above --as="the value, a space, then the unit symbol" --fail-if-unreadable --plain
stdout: -15 inHg
